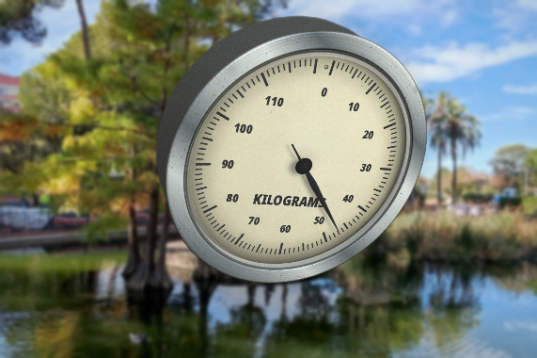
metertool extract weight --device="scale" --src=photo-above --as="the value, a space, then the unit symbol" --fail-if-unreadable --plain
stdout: 47 kg
